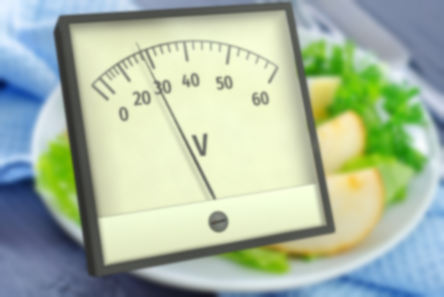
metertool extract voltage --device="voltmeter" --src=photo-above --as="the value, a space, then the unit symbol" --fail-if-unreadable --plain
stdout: 28 V
